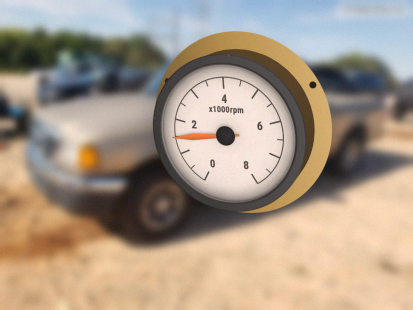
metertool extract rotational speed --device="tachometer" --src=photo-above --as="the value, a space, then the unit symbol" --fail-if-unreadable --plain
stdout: 1500 rpm
